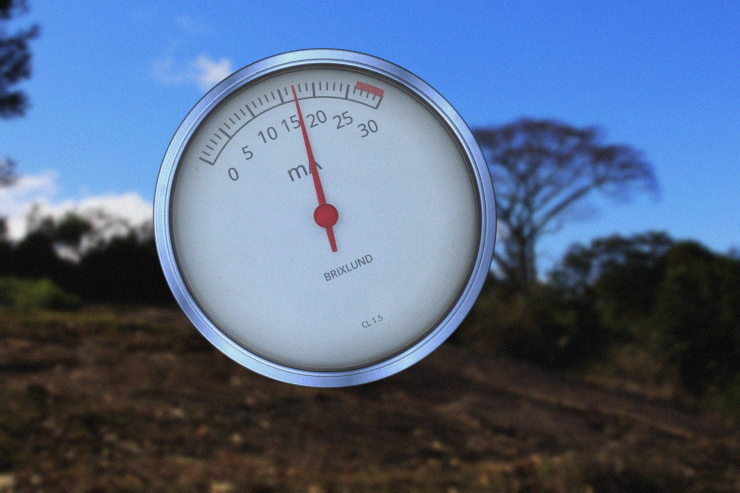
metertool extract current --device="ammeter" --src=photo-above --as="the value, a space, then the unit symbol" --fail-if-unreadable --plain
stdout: 17 mA
